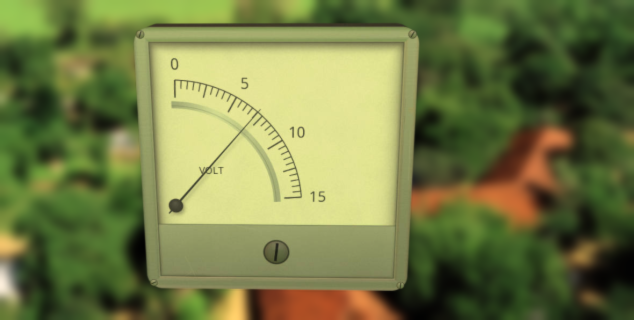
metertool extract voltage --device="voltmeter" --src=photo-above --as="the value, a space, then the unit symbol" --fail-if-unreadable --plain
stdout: 7 V
